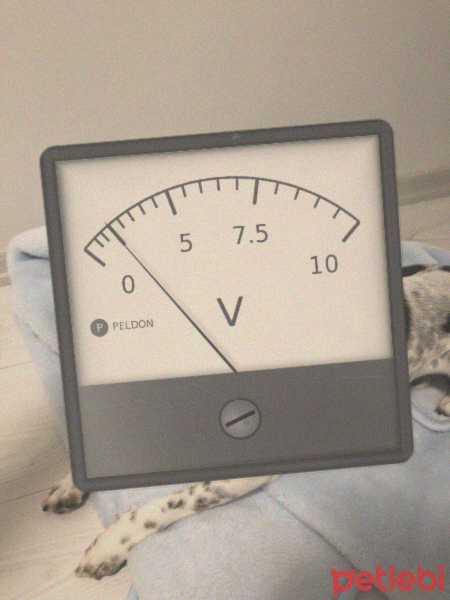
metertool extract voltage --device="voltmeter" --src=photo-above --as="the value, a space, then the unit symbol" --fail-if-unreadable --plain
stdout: 2.5 V
